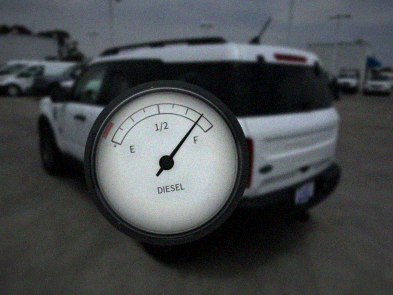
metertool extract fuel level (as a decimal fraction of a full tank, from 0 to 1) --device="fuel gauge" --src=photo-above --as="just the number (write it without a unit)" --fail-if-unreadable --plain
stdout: 0.875
